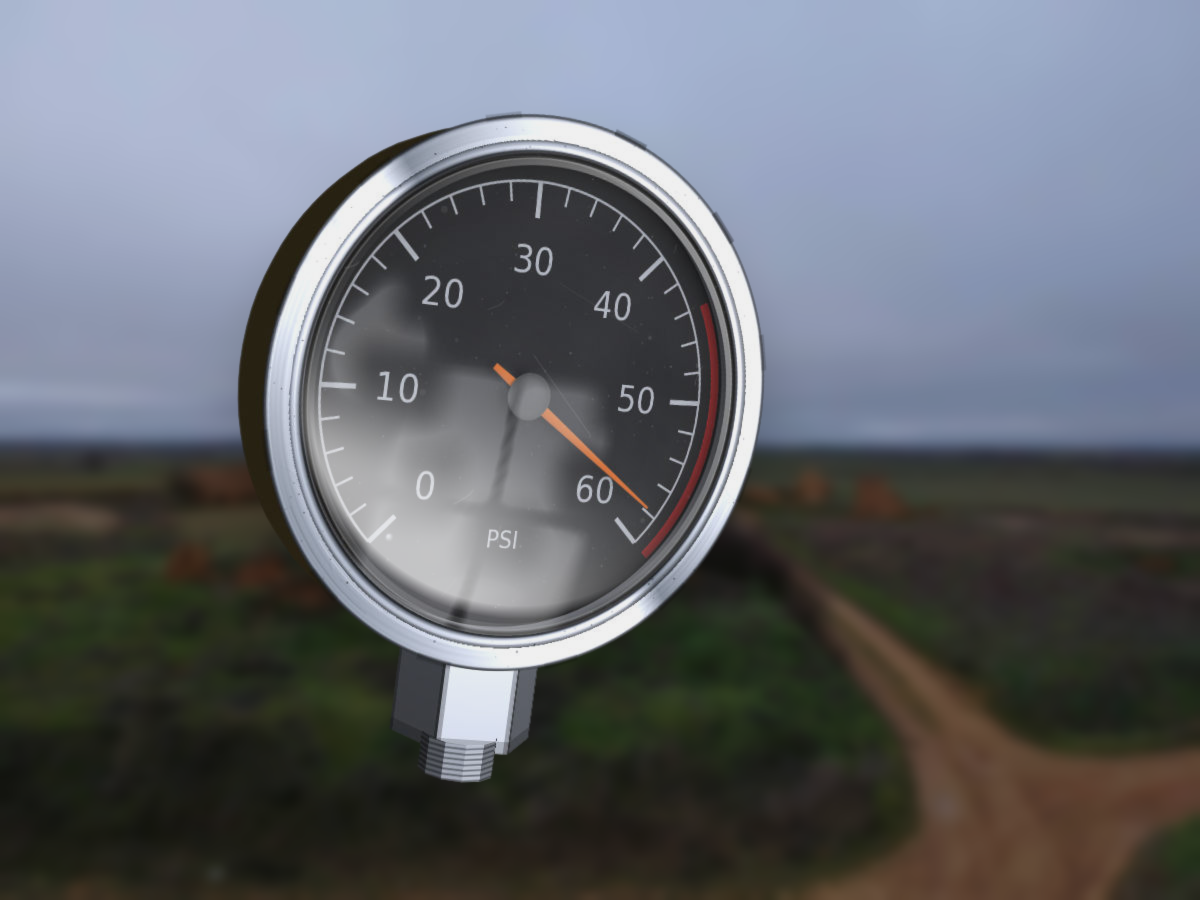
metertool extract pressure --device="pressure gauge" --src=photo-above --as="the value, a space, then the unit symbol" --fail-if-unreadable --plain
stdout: 58 psi
